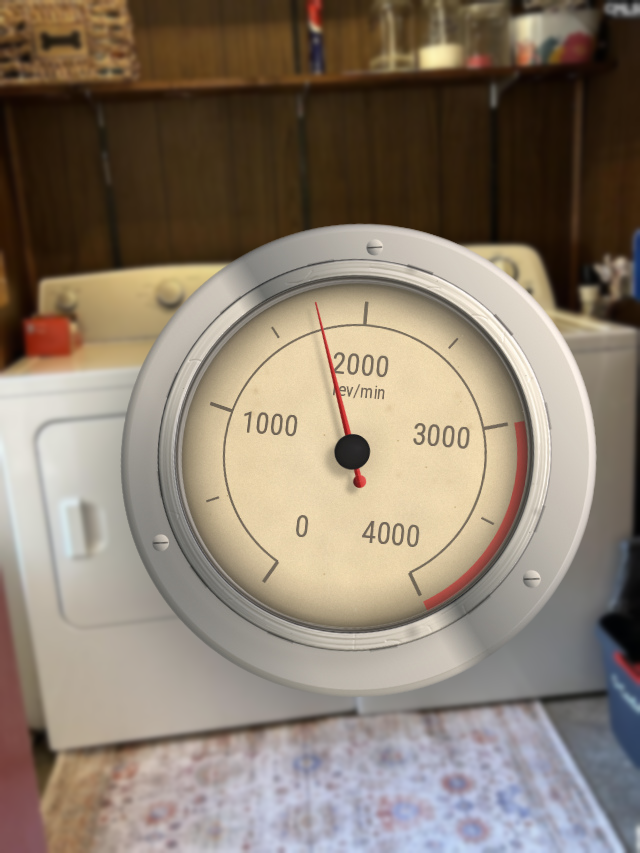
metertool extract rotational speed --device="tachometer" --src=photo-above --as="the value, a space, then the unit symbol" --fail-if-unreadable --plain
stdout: 1750 rpm
